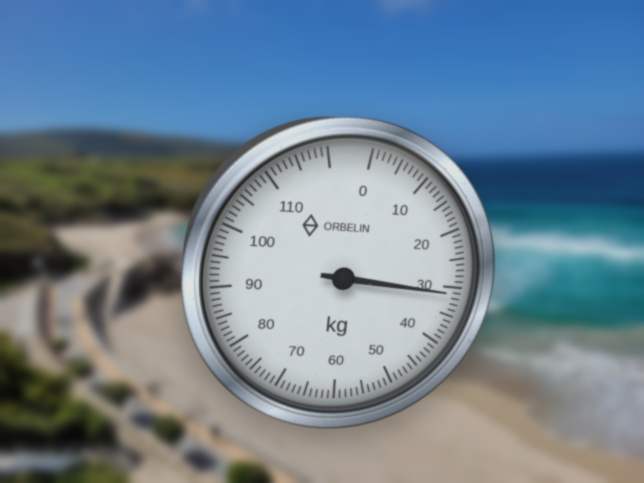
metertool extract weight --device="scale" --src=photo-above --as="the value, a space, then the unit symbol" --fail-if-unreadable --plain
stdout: 31 kg
